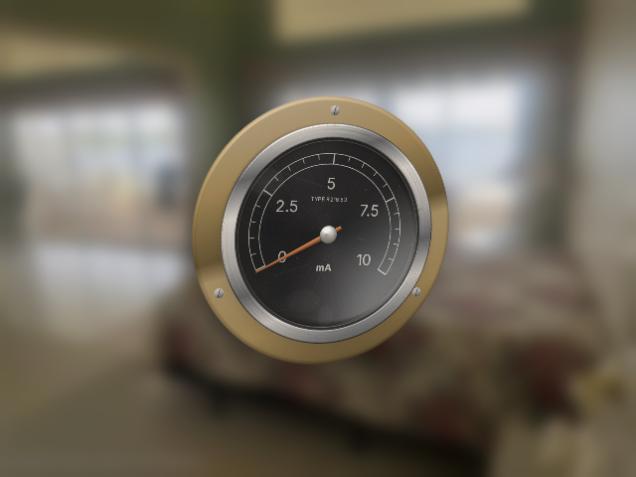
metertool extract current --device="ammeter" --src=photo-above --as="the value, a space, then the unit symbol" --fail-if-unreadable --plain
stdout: 0 mA
